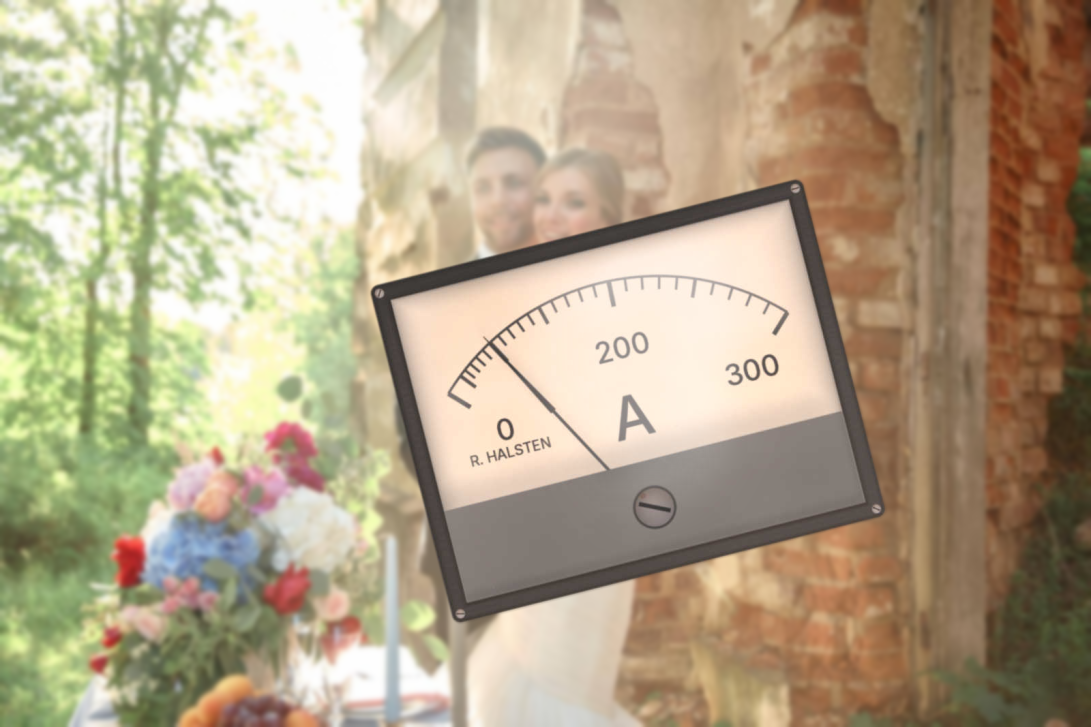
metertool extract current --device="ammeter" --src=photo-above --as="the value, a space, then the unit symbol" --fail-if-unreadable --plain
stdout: 100 A
